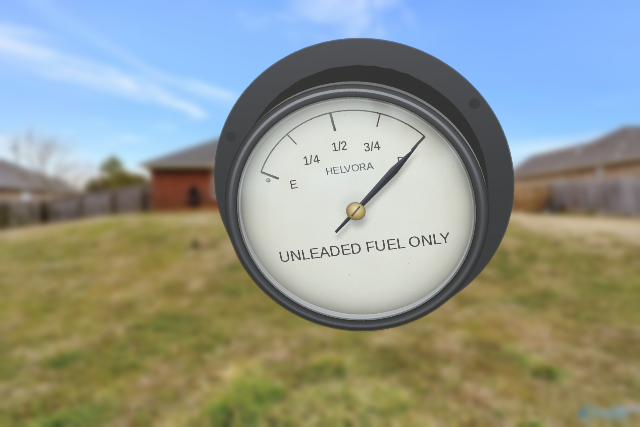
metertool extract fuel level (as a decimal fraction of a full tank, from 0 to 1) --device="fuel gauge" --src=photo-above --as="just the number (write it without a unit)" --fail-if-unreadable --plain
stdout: 1
